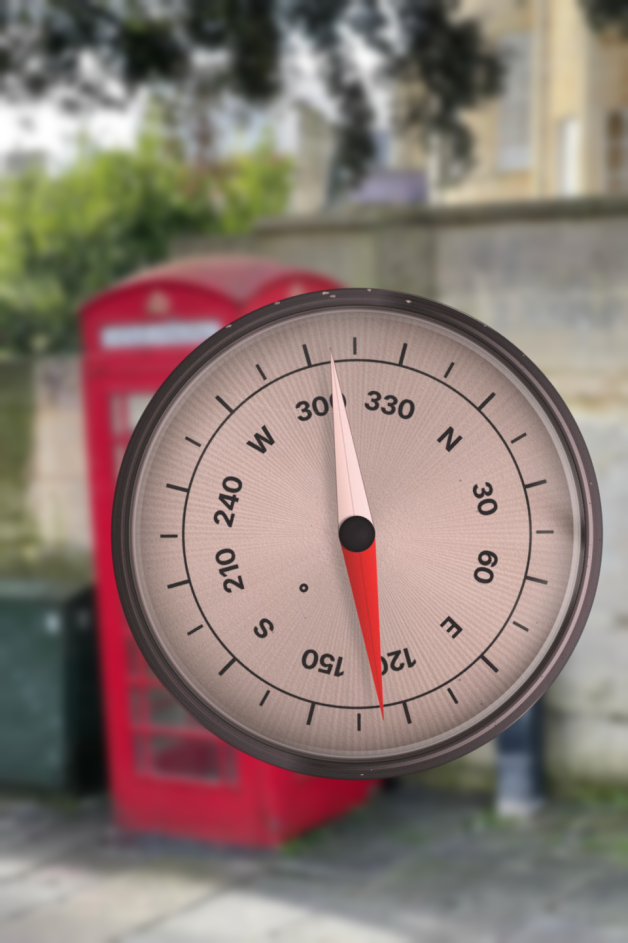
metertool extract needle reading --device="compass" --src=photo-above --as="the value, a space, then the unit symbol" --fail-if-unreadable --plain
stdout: 127.5 °
